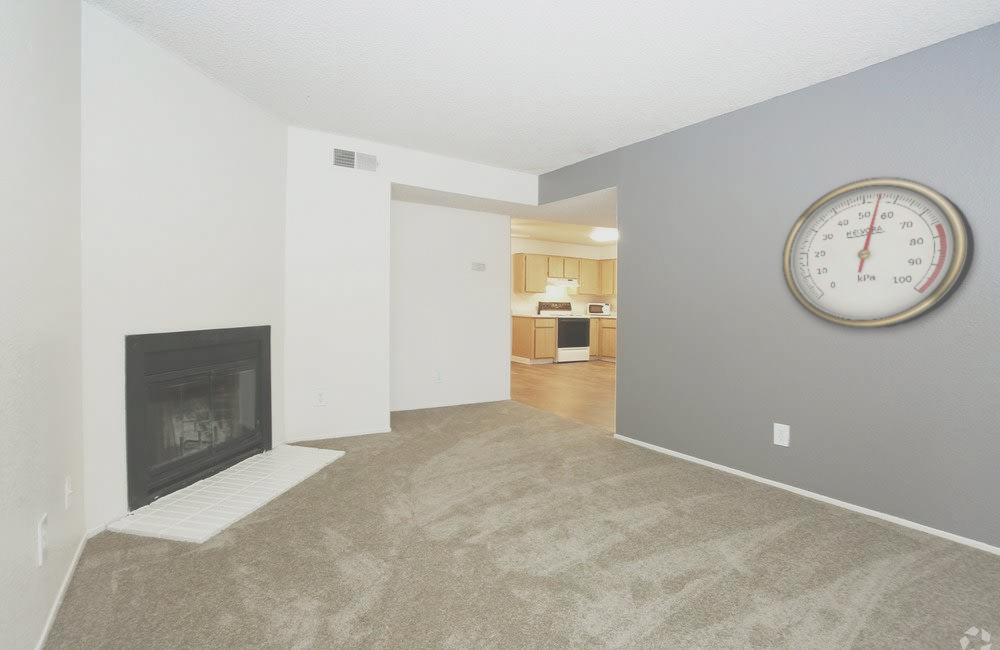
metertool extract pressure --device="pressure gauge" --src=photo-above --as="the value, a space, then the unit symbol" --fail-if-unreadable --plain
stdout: 55 kPa
